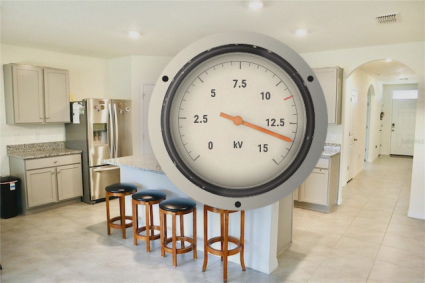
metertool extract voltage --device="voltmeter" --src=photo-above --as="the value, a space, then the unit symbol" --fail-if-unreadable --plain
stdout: 13.5 kV
